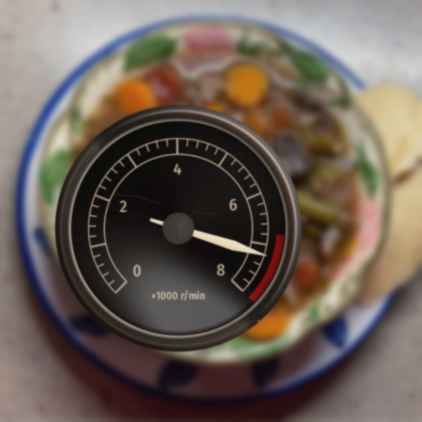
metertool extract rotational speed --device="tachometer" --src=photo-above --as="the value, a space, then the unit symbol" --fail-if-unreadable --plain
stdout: 7200 rpm
